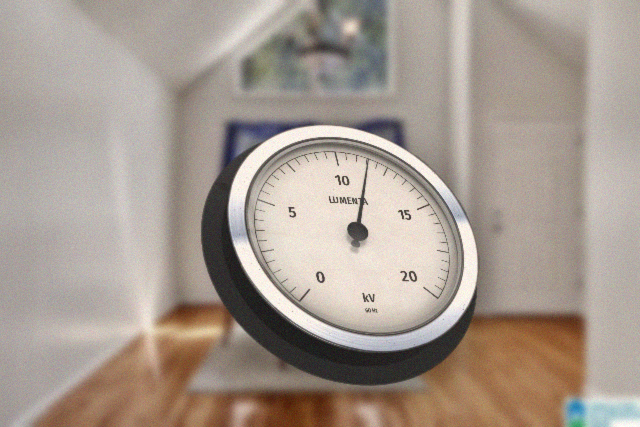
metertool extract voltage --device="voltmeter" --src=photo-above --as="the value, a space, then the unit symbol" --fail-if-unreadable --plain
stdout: 11.5 kV
